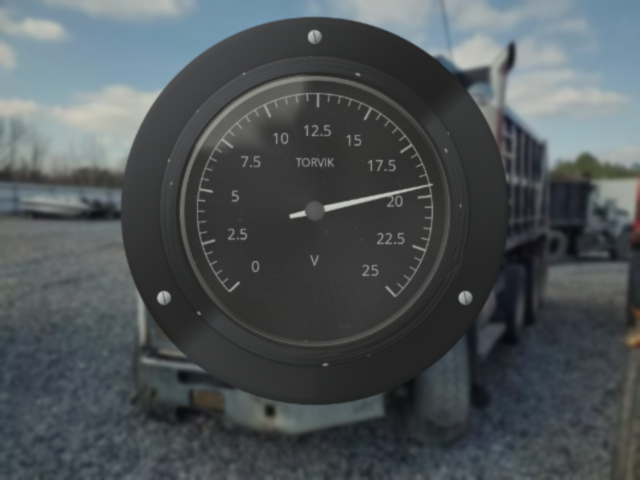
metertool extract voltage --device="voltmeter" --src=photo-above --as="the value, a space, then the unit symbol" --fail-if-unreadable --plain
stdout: 19.5 V
